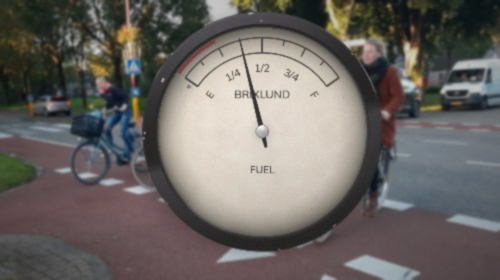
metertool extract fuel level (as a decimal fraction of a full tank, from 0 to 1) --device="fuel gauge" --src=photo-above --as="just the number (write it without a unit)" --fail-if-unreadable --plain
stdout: 0.375
